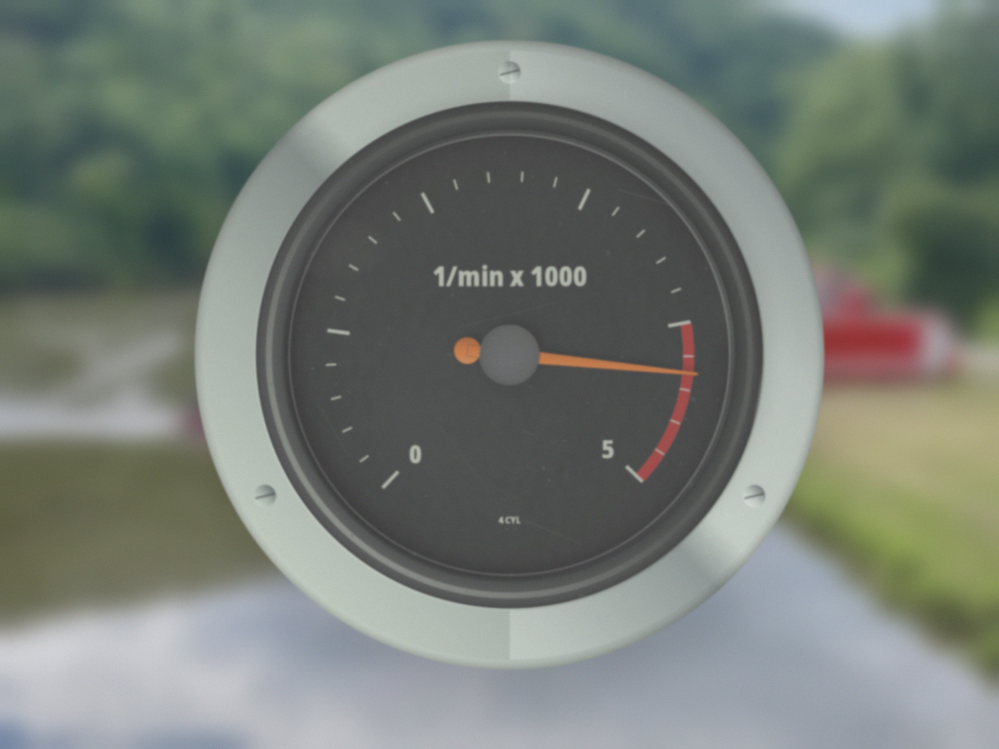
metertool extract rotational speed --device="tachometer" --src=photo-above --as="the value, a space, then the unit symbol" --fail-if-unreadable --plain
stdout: 4300 rpm
